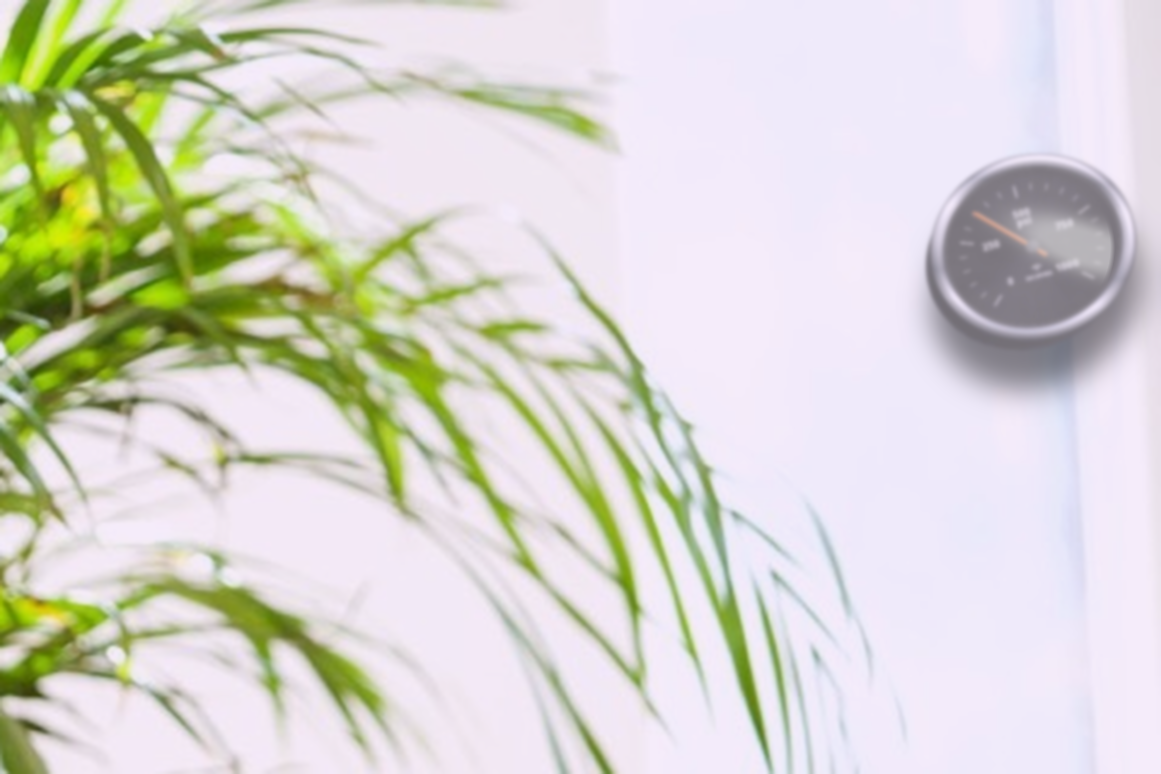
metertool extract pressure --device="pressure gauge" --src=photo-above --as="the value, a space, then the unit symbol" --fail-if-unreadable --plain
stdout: 350 psi
